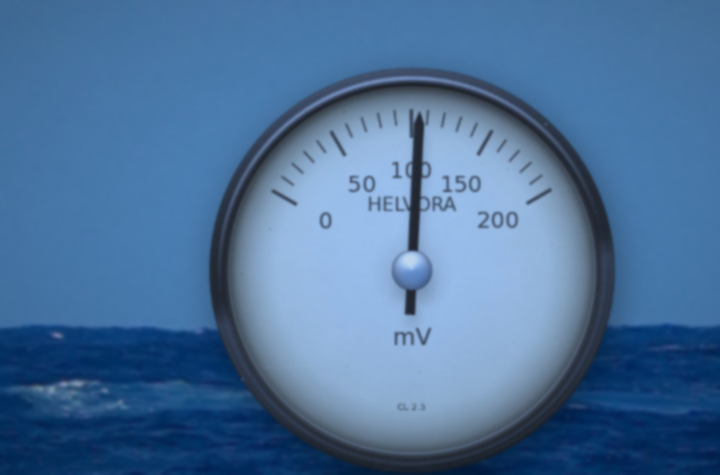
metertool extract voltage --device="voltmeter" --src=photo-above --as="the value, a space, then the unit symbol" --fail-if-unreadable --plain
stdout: 105 mV
